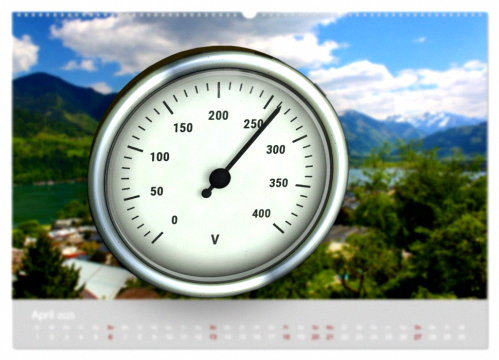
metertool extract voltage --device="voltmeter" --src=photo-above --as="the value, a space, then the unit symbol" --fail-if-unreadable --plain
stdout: 260 V
